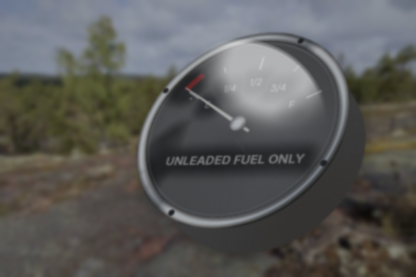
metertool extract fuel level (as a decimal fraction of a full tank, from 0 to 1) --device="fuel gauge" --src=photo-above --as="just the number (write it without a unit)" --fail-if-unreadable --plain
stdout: 0
